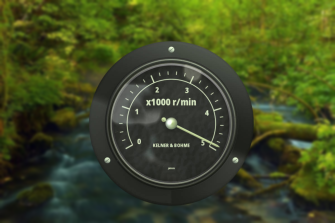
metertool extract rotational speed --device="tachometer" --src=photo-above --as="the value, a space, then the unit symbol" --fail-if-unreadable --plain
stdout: 4900 rpm
